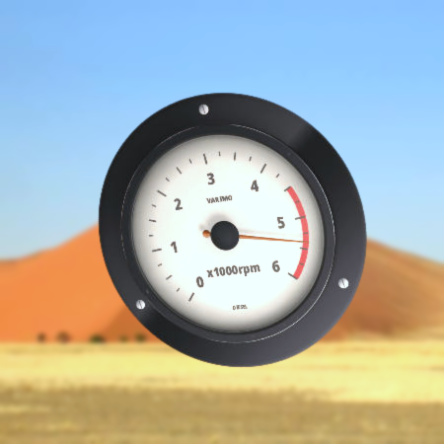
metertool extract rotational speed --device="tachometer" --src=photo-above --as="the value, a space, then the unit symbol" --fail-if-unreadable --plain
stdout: 5375 rpm
